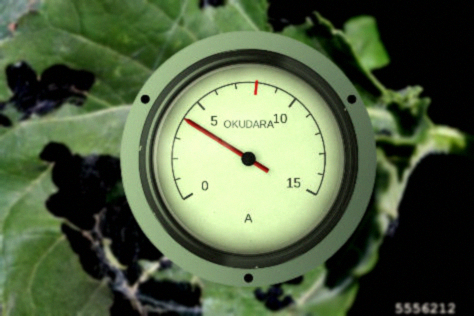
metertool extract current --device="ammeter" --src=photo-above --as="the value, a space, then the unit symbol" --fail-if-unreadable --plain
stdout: 4 A
